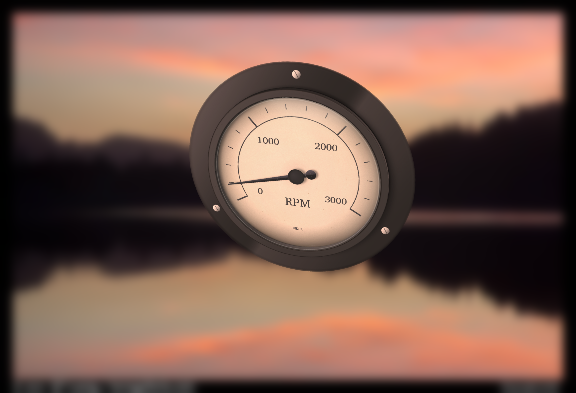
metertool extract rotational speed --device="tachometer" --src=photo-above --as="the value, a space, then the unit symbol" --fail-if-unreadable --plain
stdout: 200 rpm
